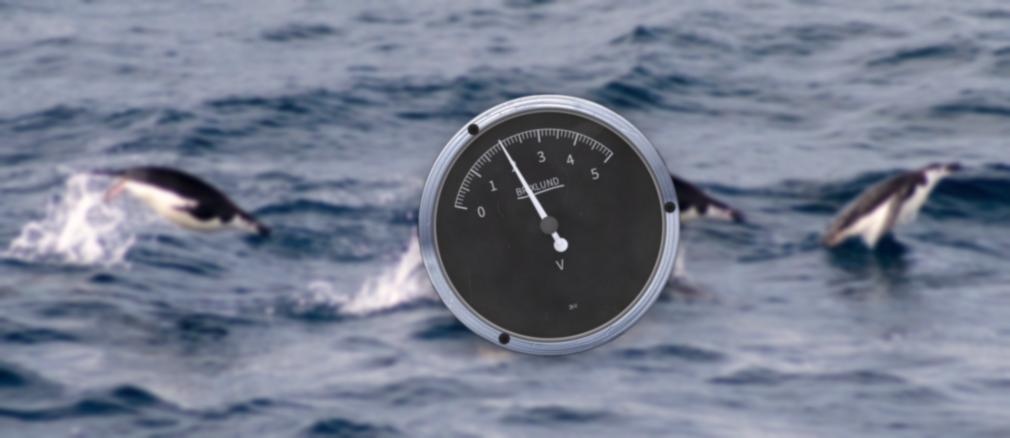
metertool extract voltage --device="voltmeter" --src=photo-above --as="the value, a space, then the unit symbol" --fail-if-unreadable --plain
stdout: 2 V
